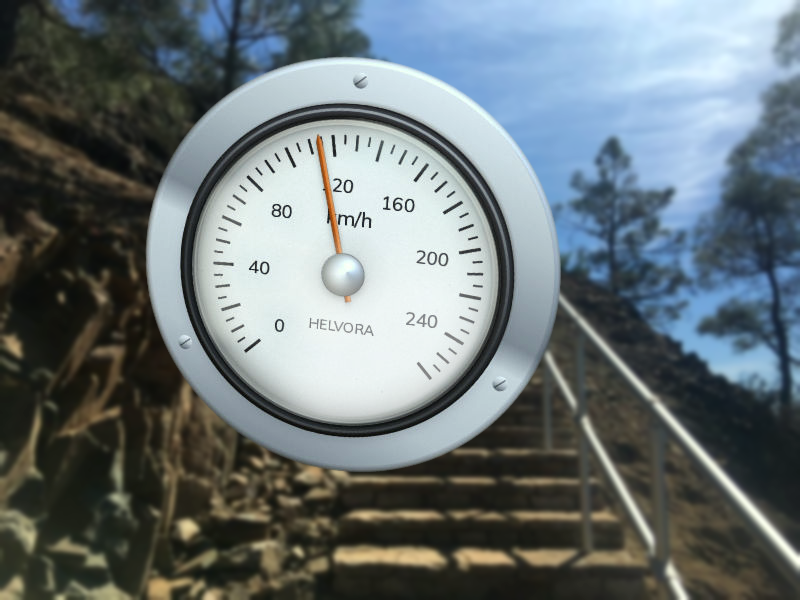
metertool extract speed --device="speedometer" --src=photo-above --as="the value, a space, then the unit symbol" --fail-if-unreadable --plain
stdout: 115 km/h
